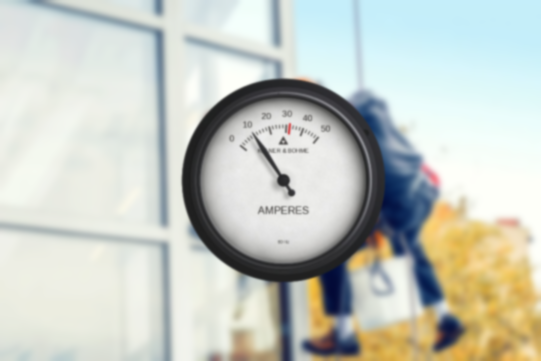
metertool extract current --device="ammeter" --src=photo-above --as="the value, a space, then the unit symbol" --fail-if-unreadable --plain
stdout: 10 A
